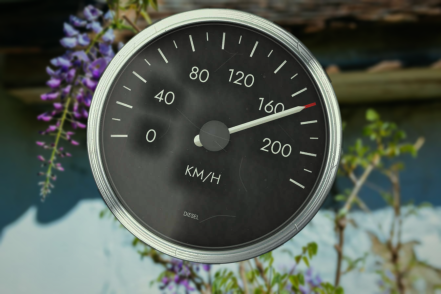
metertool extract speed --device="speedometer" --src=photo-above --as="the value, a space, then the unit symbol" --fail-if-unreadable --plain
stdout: 170 km/h
